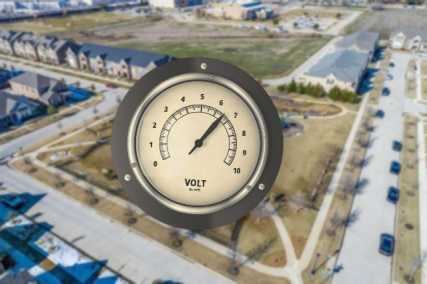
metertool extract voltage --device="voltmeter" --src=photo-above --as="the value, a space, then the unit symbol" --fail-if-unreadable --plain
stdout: 6.5 V
